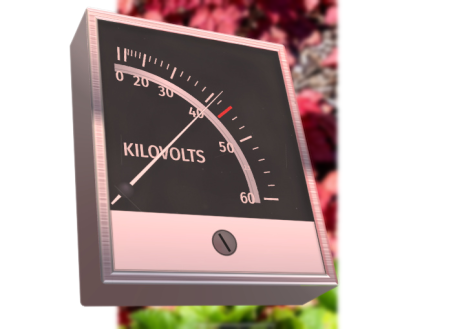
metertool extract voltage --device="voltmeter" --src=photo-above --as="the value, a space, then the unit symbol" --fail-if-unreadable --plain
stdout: 41 kV
